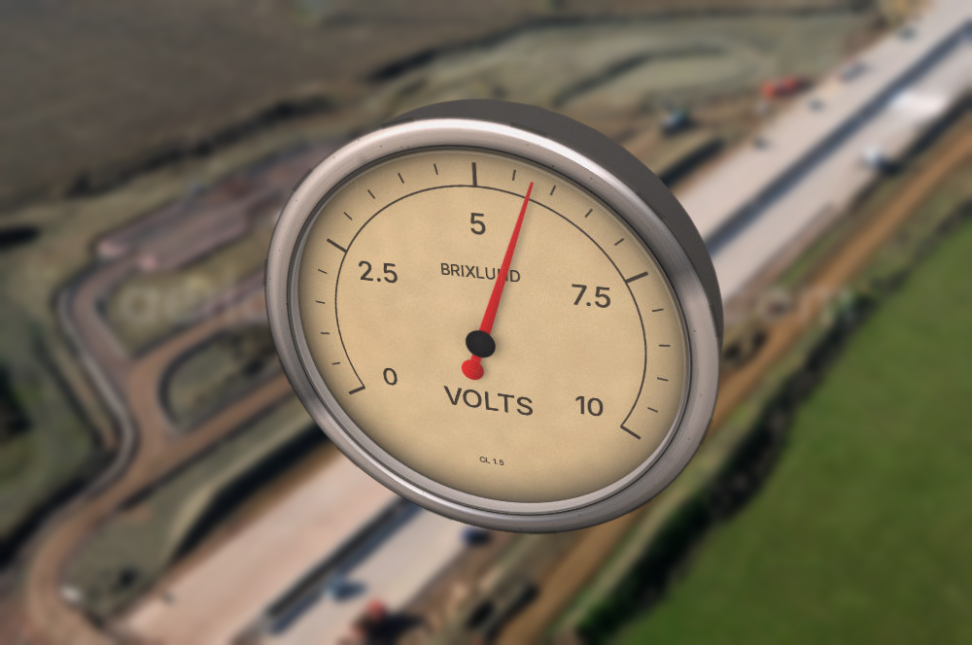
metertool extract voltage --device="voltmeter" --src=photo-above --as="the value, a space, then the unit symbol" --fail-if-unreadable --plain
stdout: 5.75 V
